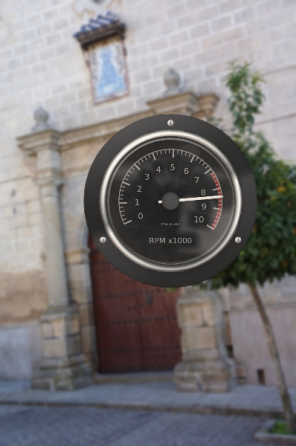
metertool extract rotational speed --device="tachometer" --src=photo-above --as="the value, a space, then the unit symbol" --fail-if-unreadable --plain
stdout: 8400 rpm
